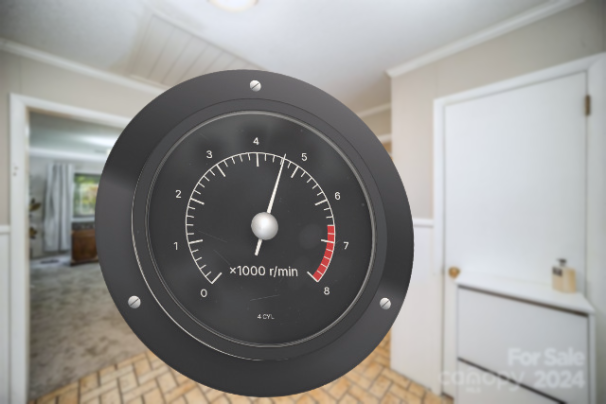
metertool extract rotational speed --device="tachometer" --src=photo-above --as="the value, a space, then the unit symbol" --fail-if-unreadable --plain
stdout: 4600 rpm
